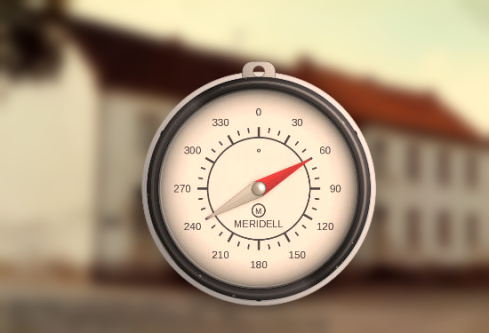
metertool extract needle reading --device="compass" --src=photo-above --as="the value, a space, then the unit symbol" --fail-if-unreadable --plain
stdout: 60 °
